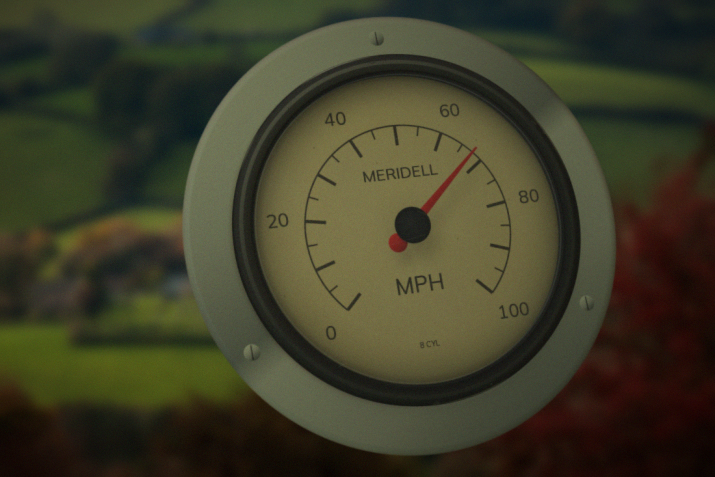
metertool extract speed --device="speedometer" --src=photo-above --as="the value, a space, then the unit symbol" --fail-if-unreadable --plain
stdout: 67.5 mph
